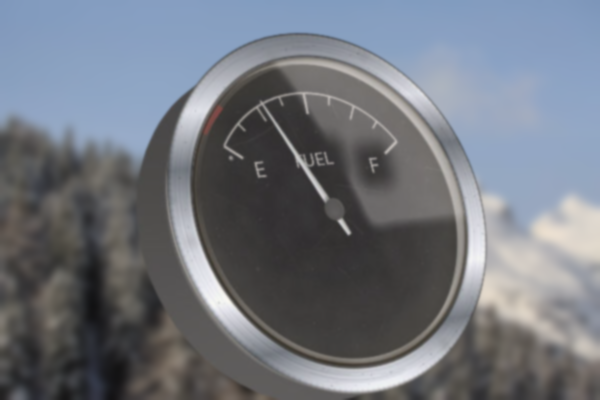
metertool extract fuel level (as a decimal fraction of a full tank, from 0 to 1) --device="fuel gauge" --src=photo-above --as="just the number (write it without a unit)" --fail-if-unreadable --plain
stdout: 0.25
